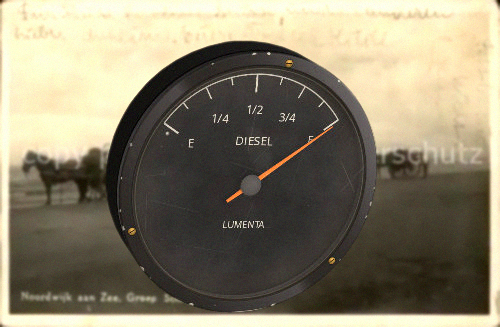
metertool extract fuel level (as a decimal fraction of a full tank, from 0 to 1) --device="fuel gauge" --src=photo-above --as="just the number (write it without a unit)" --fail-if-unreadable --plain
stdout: 1
